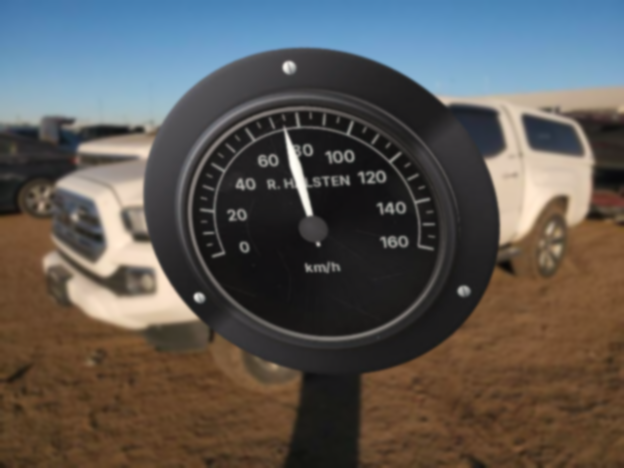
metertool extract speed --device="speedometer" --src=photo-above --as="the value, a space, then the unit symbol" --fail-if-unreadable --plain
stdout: 75 km/h
